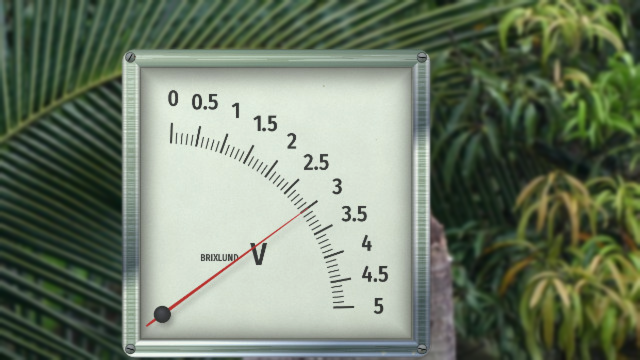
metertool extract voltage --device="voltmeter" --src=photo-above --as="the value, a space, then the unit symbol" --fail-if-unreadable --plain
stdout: 3 V
